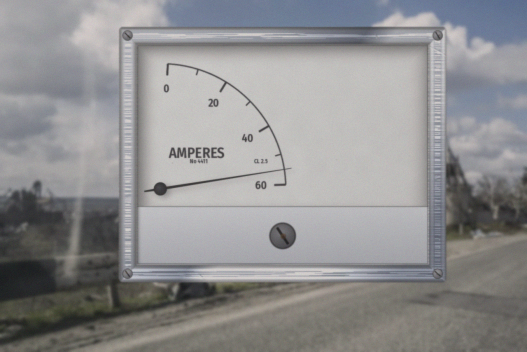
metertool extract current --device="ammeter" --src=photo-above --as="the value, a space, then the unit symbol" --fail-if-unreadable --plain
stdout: 55 A
